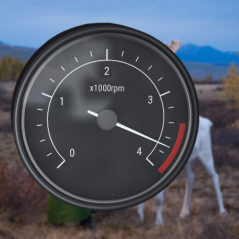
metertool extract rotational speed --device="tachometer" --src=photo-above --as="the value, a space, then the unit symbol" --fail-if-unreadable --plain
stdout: 3700 rpm
